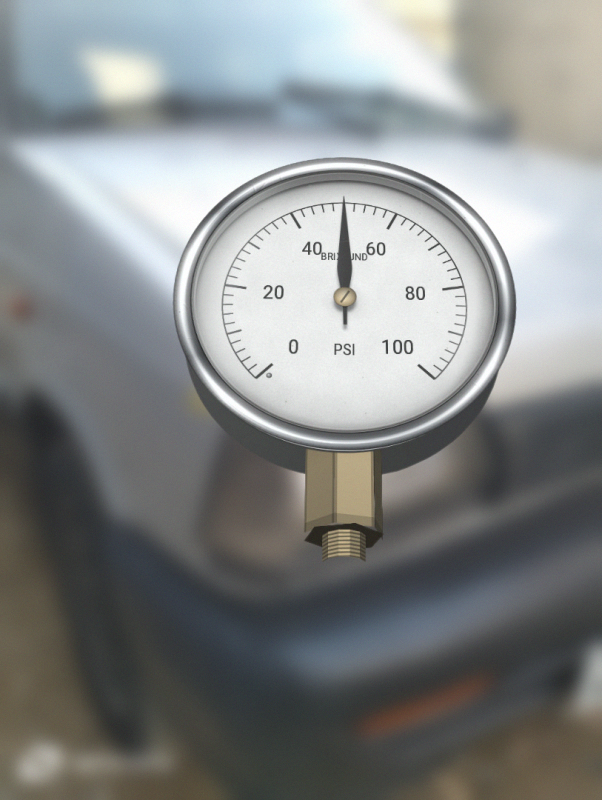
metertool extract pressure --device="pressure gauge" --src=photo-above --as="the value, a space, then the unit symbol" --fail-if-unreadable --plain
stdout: 50 psi
